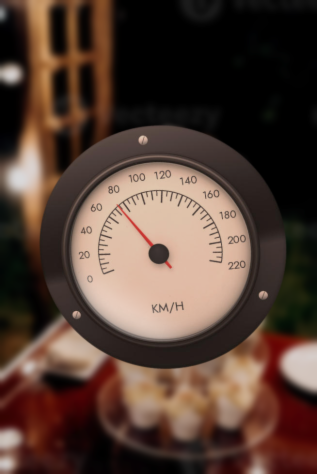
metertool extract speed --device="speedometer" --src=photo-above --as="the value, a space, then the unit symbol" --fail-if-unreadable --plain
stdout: 75 km/h
